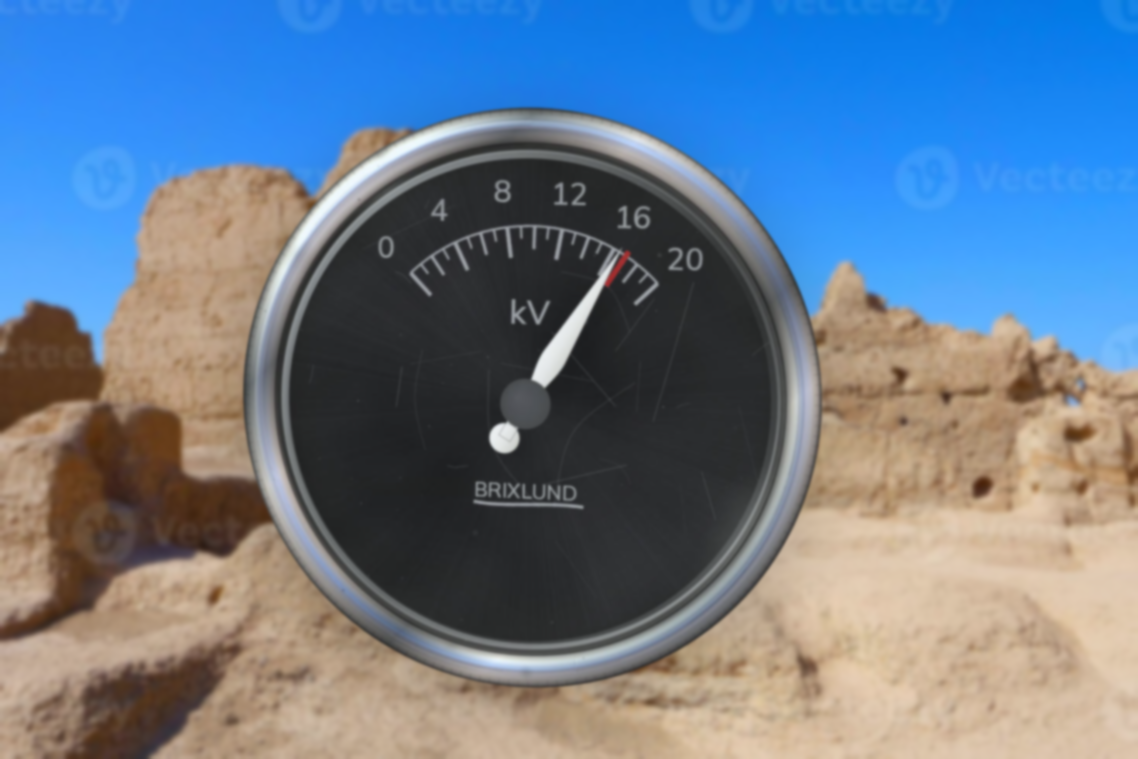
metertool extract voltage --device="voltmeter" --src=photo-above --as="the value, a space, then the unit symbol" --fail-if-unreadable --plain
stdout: 16.5 kV
